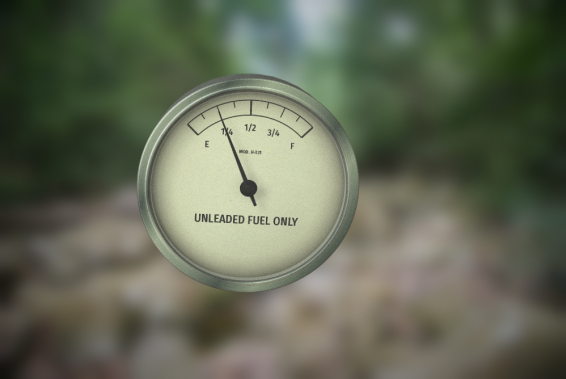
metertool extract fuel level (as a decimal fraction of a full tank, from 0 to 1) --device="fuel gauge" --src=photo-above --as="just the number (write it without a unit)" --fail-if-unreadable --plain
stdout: 0.25
